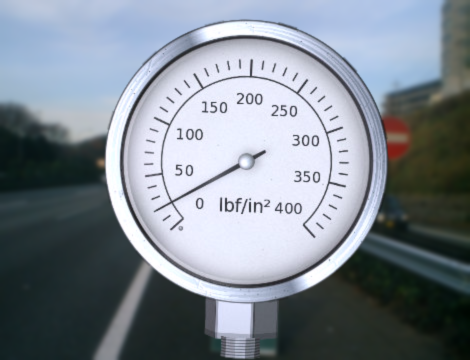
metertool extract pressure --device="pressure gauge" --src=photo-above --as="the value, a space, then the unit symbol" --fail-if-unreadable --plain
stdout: 20 psi
